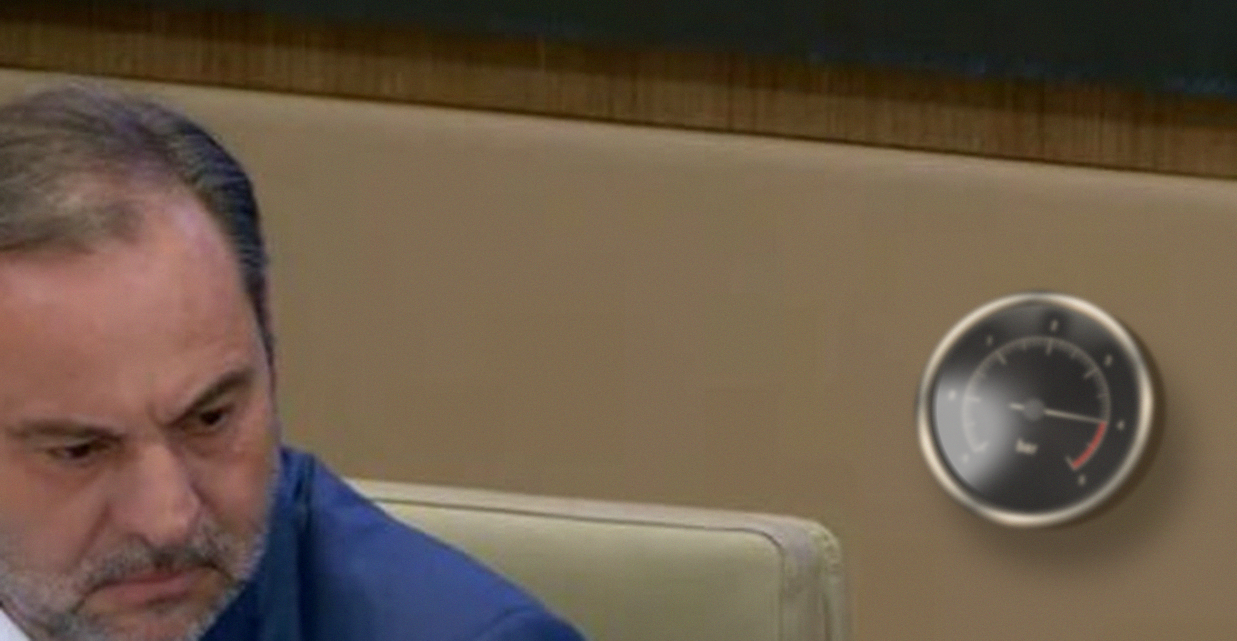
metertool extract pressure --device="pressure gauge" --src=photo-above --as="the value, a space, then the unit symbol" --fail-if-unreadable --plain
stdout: 4 bar
